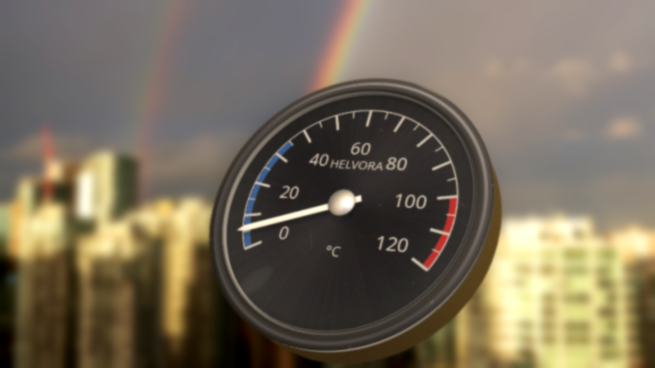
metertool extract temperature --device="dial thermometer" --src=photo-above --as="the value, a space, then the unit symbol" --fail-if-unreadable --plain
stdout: 5 °C
